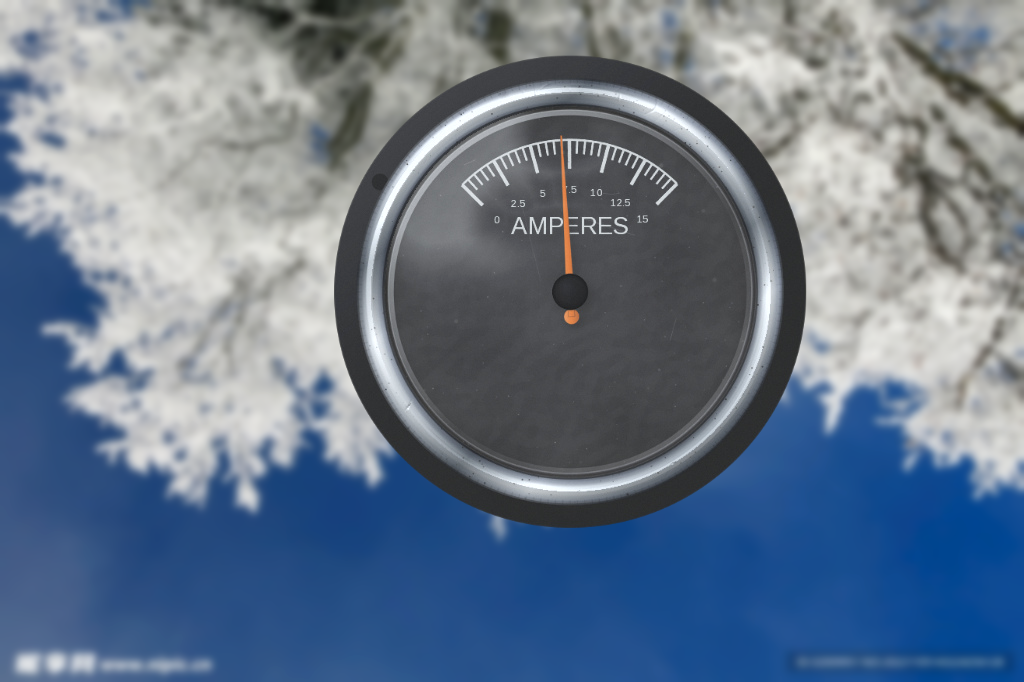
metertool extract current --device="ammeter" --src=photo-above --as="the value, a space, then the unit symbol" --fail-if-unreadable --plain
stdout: 7 A
